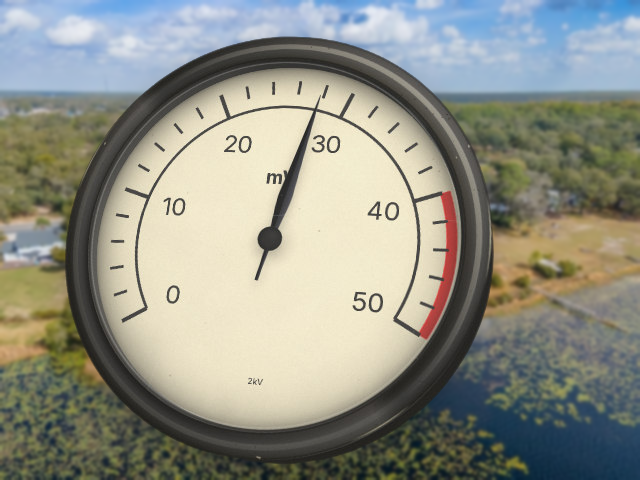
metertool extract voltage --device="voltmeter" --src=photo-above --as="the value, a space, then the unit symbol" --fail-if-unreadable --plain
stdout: 28 mV
